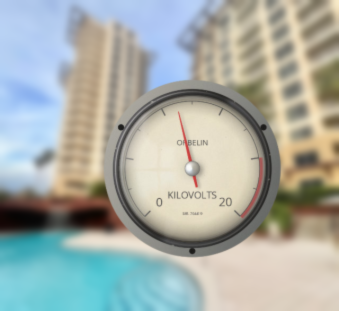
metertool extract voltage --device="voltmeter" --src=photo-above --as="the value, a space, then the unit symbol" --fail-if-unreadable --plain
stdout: 9 kV
